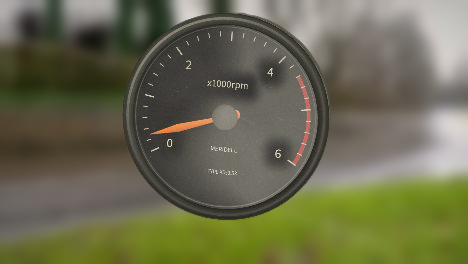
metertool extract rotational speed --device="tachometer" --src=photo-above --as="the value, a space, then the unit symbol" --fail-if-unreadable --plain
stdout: 300 rpm
